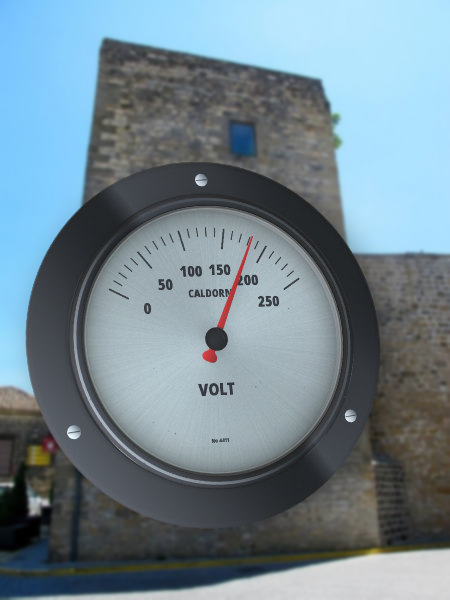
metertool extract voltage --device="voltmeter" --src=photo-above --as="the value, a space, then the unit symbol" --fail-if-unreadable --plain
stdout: 180 V
